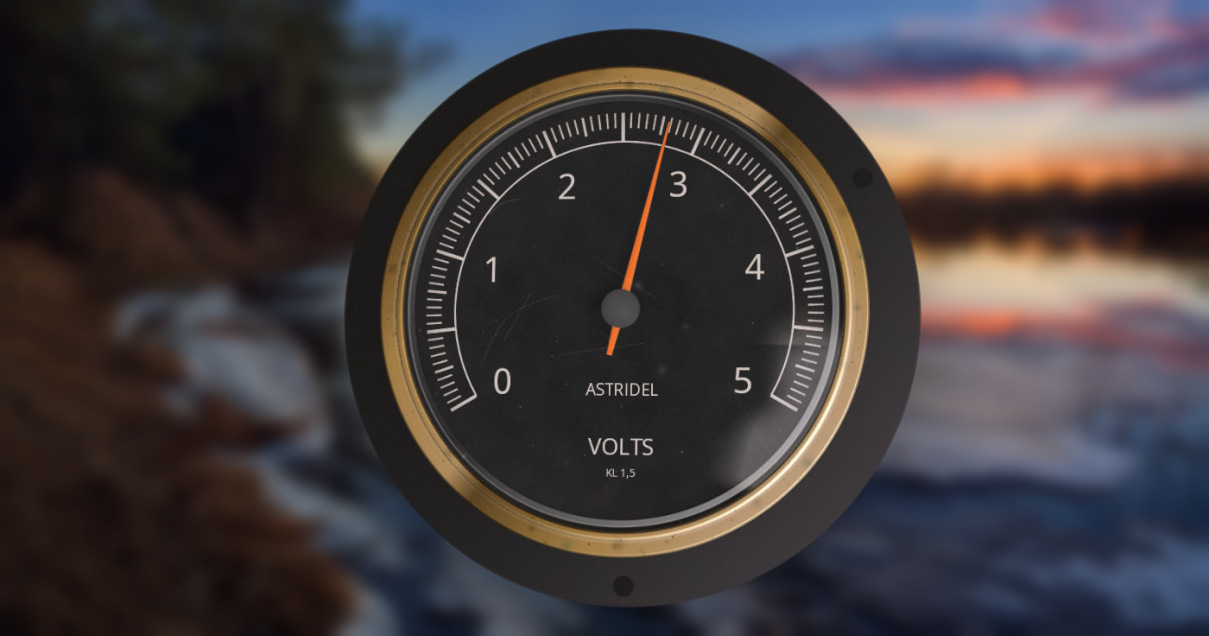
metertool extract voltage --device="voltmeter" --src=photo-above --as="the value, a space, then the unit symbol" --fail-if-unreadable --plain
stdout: 2.8 V
